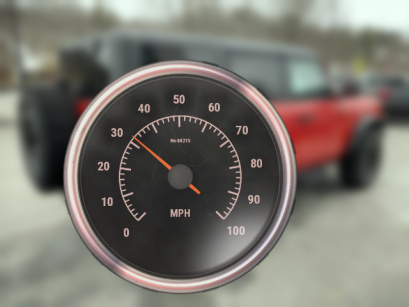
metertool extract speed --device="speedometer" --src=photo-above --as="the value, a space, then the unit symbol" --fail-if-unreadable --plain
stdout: 32 mph
